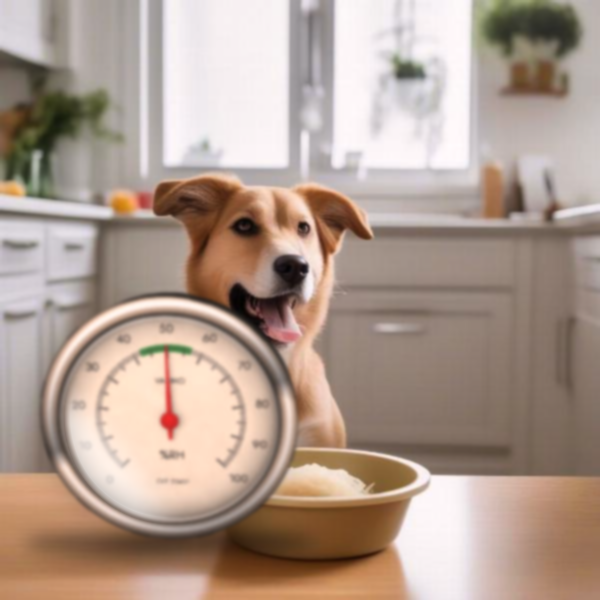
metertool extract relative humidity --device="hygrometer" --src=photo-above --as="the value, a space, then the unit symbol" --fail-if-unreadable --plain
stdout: 50 %
